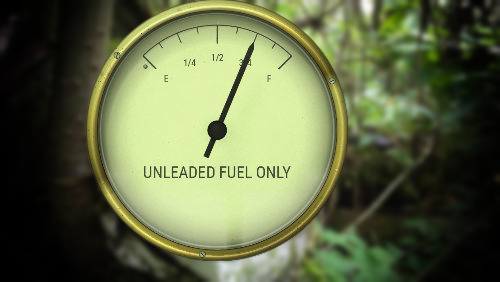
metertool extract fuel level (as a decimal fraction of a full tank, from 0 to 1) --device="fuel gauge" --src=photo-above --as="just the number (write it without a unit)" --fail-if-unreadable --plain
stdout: 0.75
